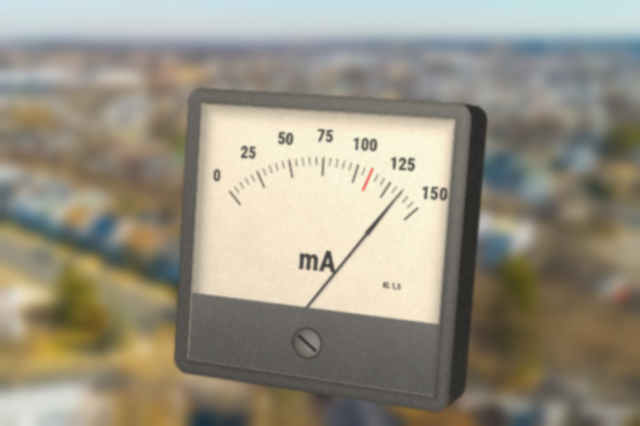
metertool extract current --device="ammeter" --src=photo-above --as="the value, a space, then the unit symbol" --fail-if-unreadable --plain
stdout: 135 mA
